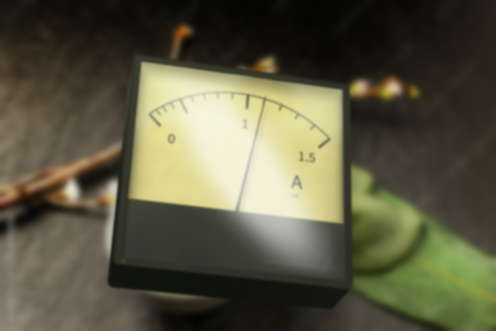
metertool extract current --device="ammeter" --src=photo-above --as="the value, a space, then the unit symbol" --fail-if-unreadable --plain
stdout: 1.1 A
